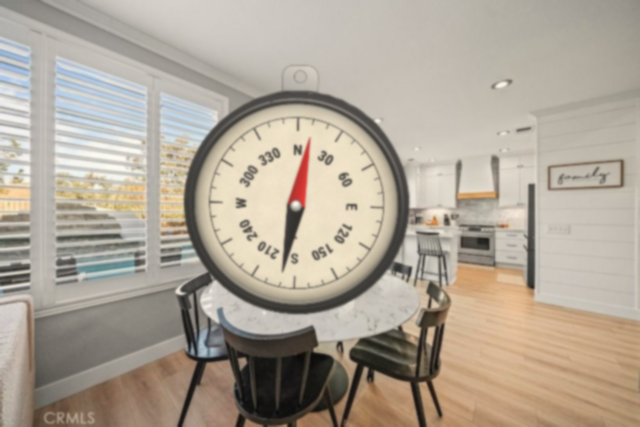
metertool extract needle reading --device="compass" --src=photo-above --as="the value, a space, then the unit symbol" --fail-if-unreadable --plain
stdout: 10 °
